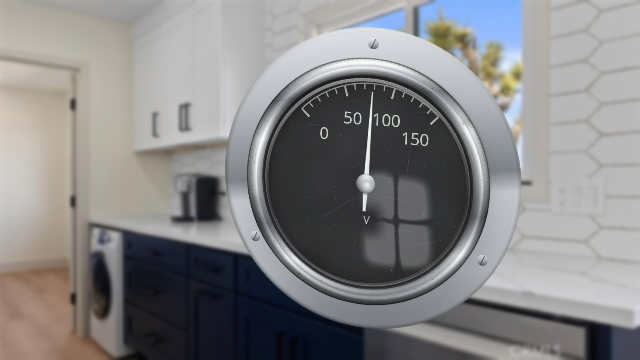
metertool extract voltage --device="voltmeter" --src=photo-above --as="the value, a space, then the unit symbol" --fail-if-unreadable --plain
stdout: 80 V
